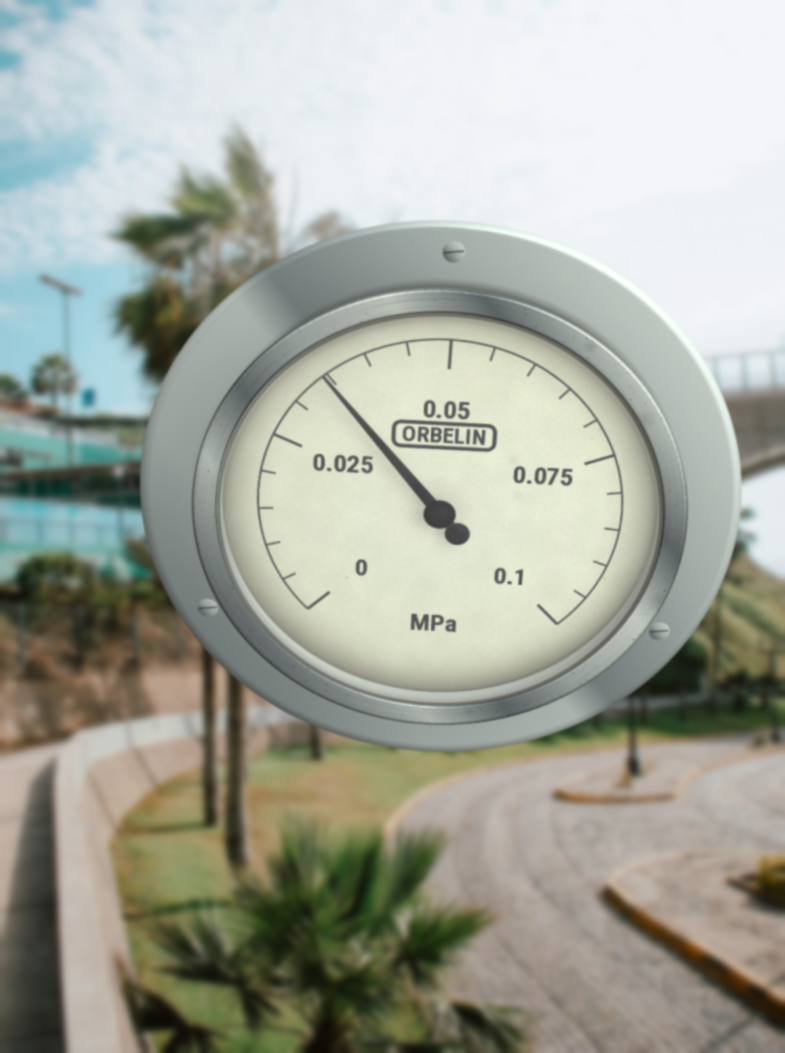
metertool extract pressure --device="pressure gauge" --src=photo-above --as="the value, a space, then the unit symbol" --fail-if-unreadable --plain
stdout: 0.035 MPa
